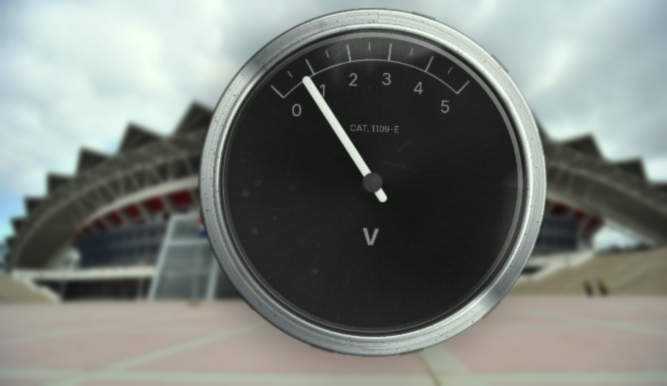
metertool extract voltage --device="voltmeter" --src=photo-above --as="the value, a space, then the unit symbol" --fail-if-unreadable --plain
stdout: 0.75 V
